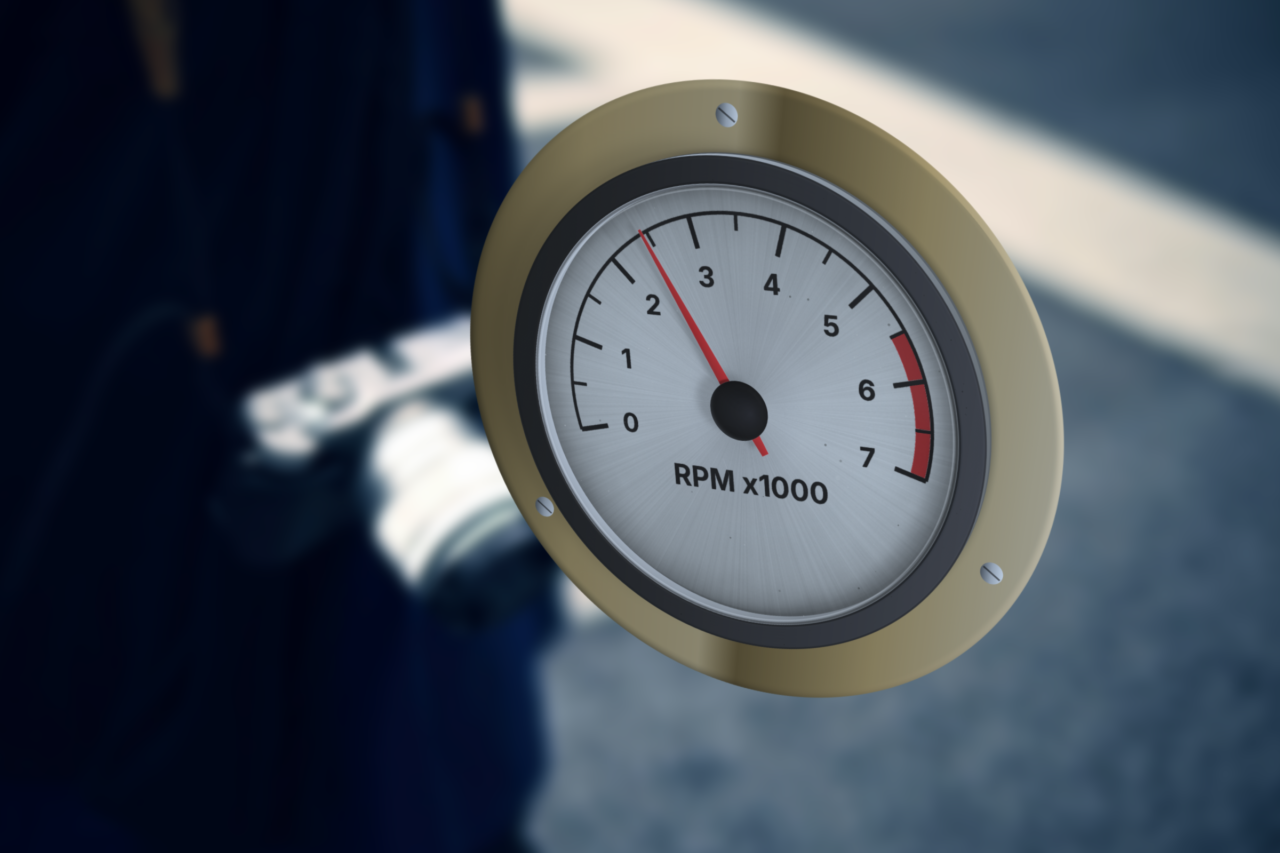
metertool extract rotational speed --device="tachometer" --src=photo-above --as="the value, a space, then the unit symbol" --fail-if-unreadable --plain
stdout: 2500 rpm
